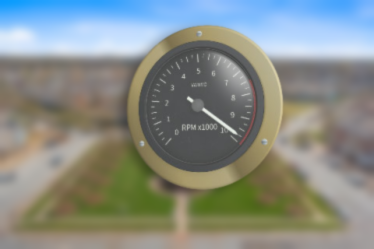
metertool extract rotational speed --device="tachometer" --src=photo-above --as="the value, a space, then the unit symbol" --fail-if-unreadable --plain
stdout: 9750 rpm
